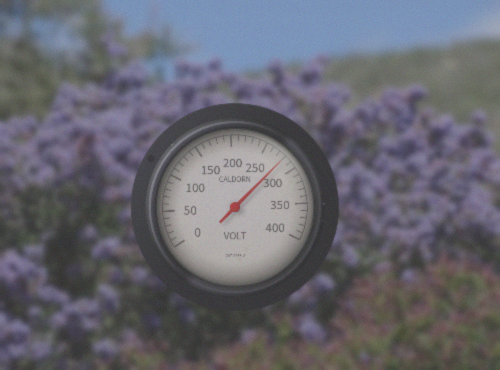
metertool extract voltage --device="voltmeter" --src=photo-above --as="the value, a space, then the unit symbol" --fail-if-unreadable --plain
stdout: 280 V
